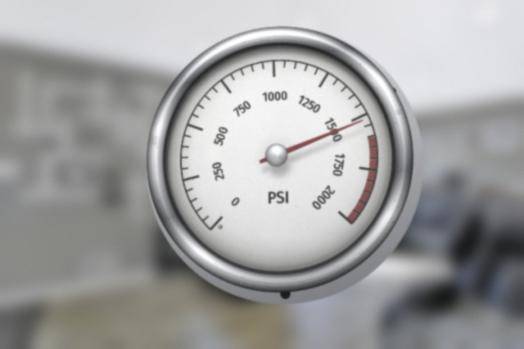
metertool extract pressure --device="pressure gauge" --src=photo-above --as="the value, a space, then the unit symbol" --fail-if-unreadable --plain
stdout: 1525 psi
